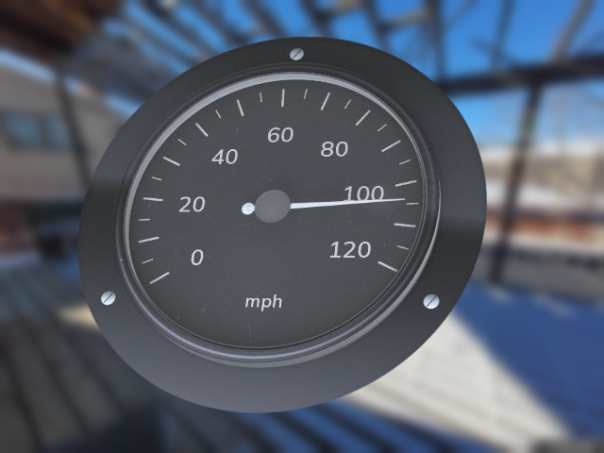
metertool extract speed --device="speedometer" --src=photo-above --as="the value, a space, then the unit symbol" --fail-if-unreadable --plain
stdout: 105 mph
